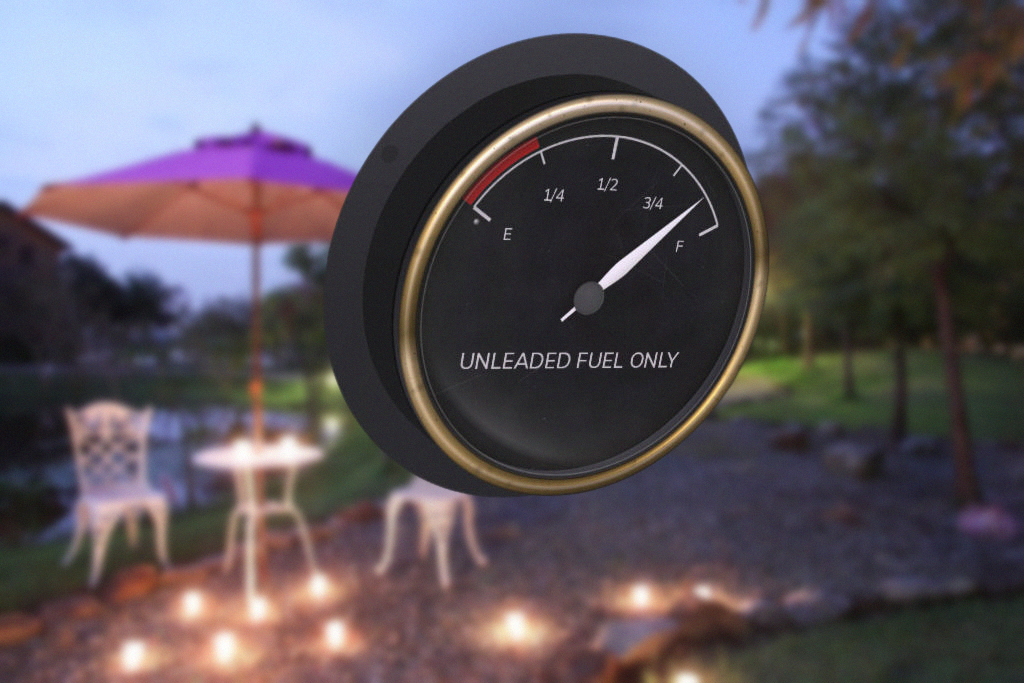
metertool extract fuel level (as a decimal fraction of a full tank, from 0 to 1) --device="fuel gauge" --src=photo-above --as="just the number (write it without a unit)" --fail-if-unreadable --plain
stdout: 0.875
